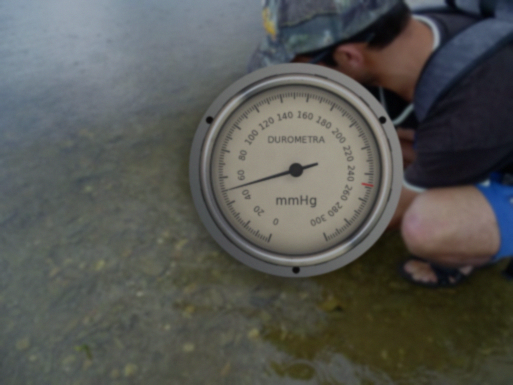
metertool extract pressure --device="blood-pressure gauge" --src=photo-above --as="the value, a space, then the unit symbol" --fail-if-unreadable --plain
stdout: 50 mmHg
